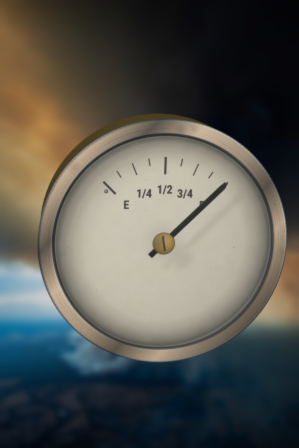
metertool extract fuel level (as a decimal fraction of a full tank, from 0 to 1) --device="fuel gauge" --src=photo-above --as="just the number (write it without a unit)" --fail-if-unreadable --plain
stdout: 1
